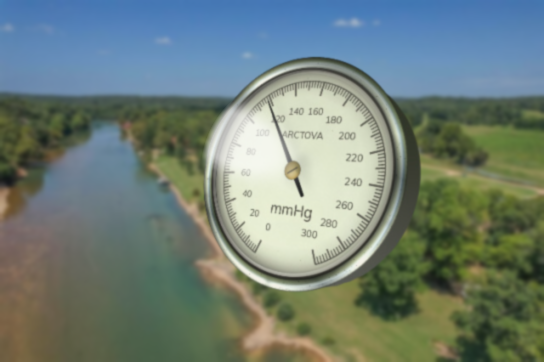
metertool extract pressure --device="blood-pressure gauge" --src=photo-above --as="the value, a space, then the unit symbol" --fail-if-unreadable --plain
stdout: 120 mmHg
